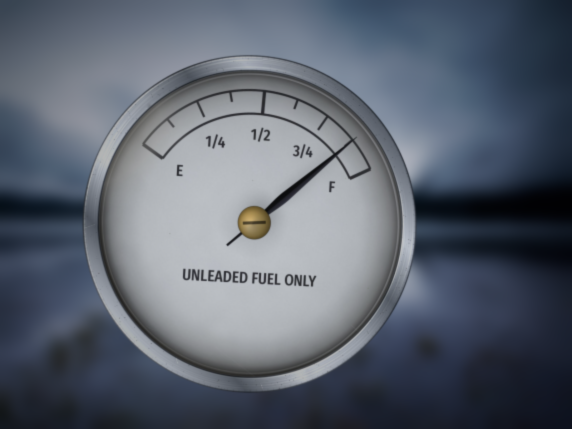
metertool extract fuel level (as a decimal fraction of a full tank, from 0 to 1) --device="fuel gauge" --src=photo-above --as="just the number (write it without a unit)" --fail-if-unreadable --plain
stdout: 0.875
